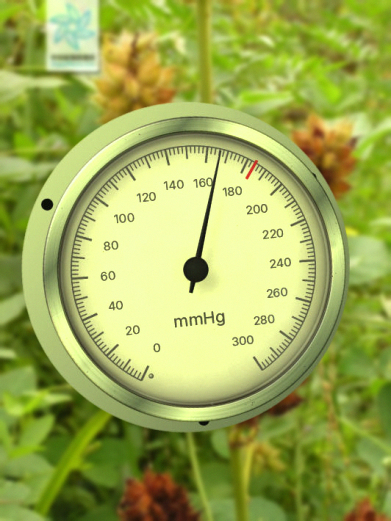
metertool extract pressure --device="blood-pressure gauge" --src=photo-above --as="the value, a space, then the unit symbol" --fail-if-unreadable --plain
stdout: 166 mmHg
